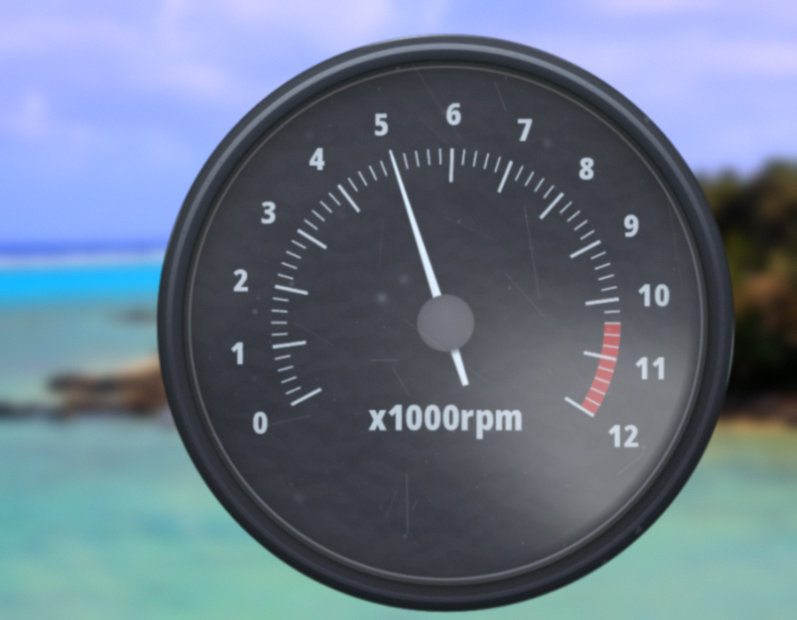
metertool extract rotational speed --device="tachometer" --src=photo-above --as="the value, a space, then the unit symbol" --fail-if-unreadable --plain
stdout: 5000 rpm
